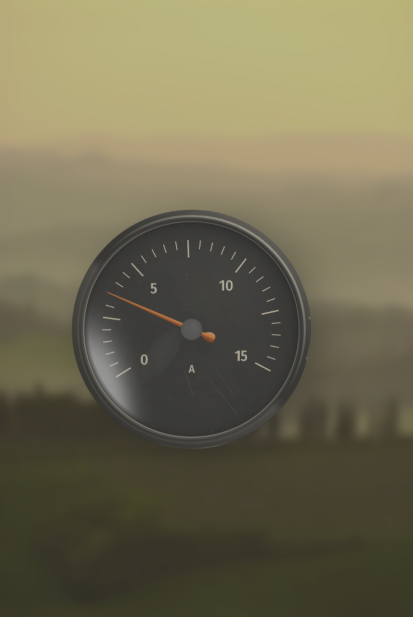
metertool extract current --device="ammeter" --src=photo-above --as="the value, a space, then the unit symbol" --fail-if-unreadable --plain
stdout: 3.5 A
